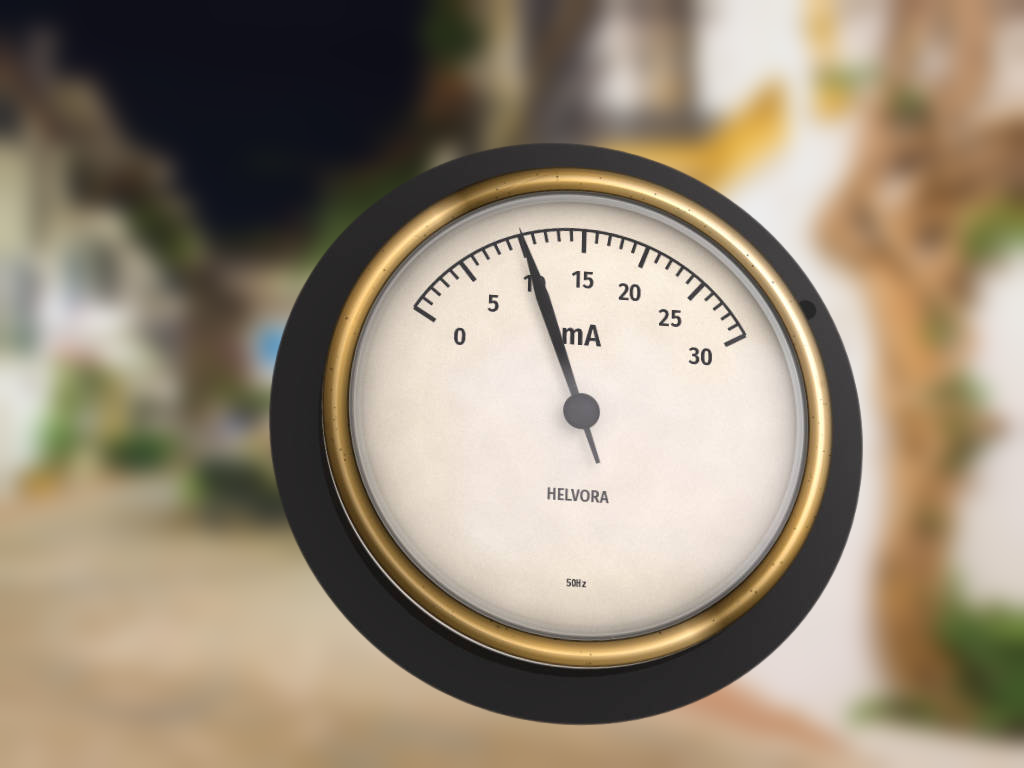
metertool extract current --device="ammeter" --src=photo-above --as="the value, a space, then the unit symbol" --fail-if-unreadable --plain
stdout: 10 mA
